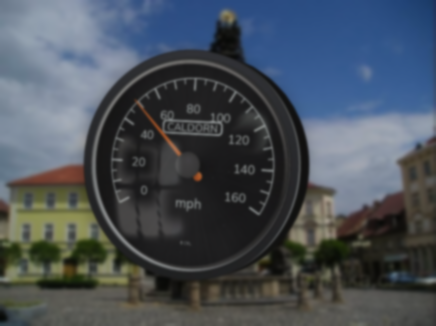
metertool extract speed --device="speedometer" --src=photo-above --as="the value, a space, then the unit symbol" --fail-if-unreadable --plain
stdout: 50 mph
